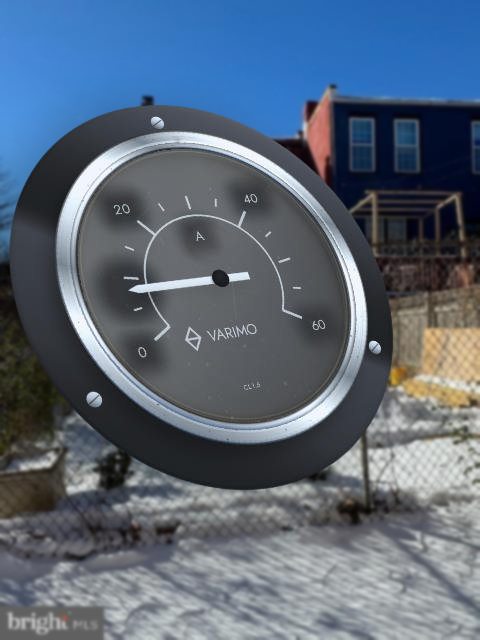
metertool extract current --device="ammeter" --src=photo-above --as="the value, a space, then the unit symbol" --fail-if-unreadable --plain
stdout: 7.5 A
